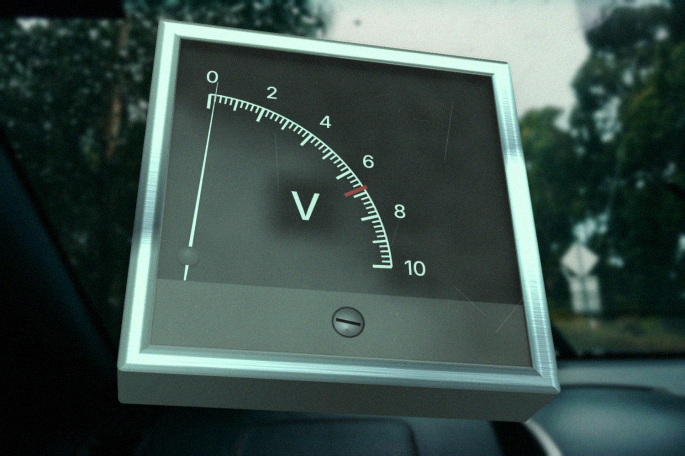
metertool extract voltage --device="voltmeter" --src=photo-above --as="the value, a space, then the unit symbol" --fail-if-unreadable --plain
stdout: 0.2 V
